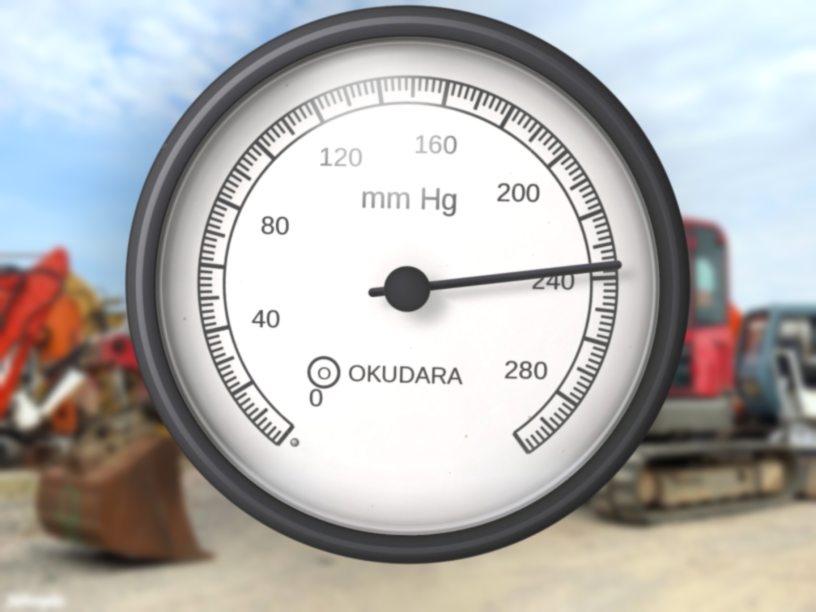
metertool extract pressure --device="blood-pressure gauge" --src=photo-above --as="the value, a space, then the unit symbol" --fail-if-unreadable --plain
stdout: 236 mmHg
